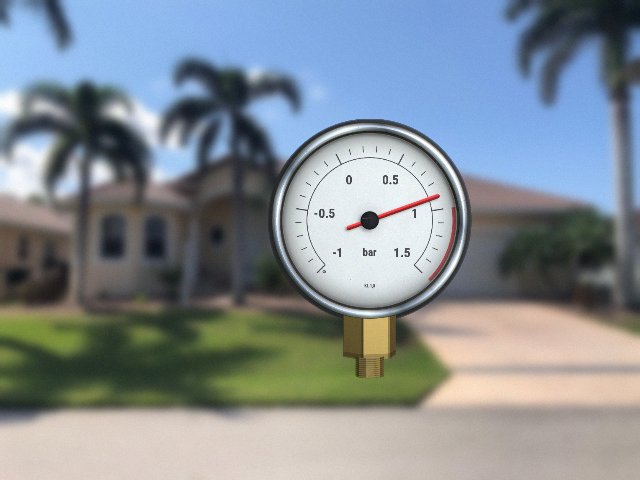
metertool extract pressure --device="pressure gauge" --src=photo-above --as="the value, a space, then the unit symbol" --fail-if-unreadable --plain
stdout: 0.9 bar
